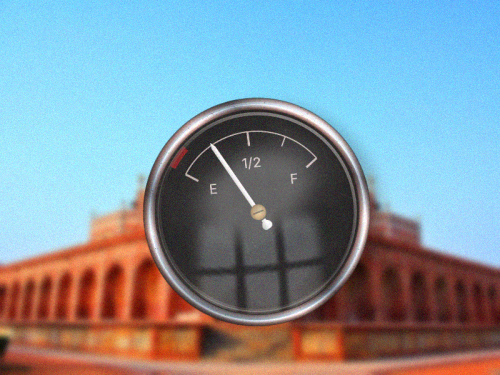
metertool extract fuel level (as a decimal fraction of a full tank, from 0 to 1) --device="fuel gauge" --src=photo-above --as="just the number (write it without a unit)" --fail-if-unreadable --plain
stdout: 0.25
